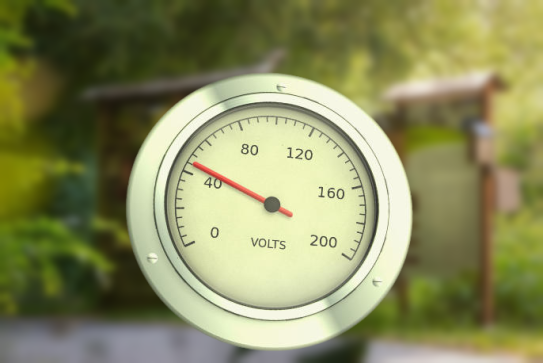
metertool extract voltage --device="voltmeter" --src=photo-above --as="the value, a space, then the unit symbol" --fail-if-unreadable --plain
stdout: 45 V
